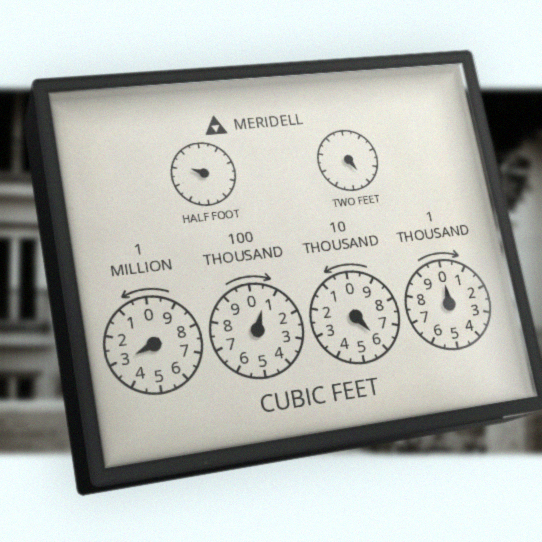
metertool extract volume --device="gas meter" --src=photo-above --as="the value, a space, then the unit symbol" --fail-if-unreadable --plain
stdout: 306000 ft³
